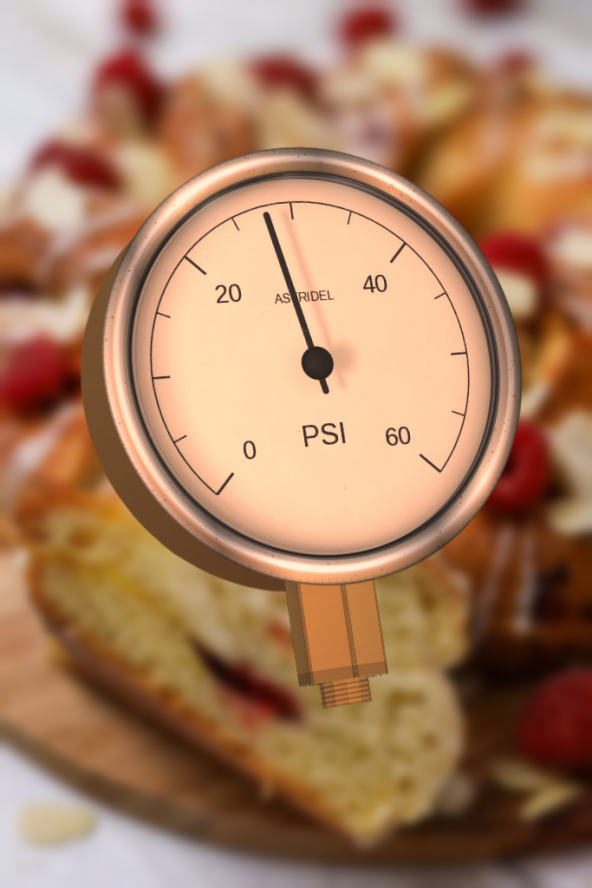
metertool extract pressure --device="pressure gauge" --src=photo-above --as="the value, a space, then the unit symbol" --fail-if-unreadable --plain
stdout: 27.5 psi
